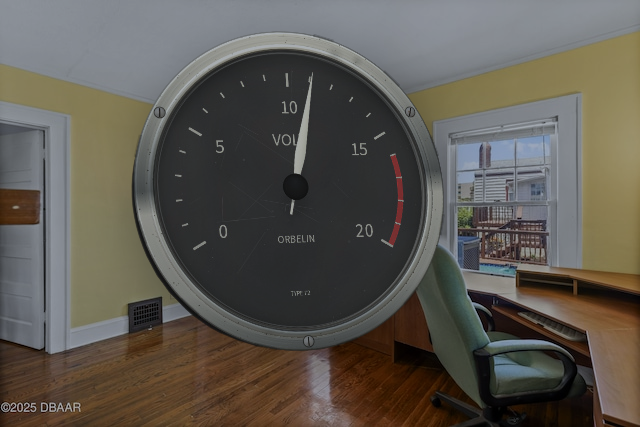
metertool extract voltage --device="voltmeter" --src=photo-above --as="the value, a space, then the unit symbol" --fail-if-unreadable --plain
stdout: 11 V
